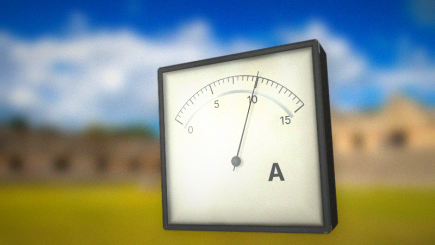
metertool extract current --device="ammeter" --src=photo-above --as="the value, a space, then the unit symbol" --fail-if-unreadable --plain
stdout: 10 A
